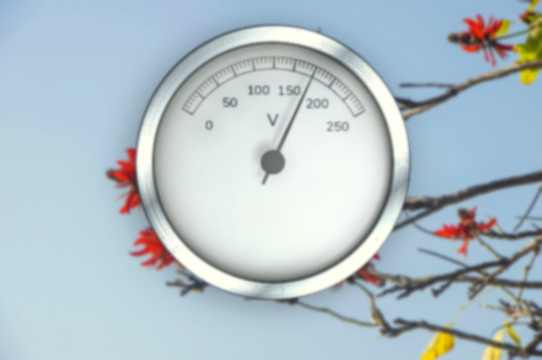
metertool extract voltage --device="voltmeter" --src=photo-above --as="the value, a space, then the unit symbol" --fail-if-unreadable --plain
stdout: 175 V
